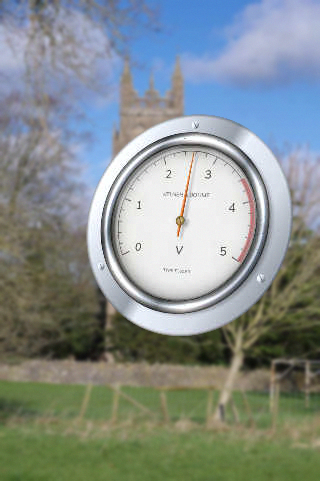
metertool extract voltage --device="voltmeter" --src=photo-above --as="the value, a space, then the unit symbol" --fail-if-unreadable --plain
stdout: 2.6 V
